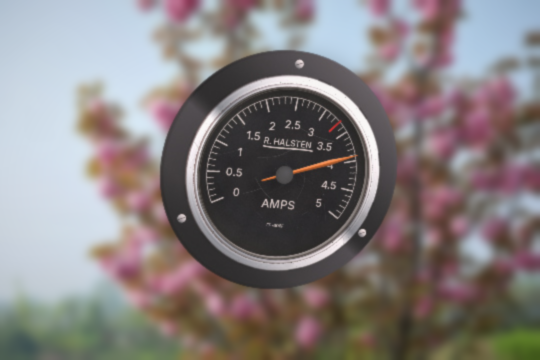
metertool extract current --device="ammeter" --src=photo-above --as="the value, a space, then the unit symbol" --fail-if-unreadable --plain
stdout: 3.9 A
